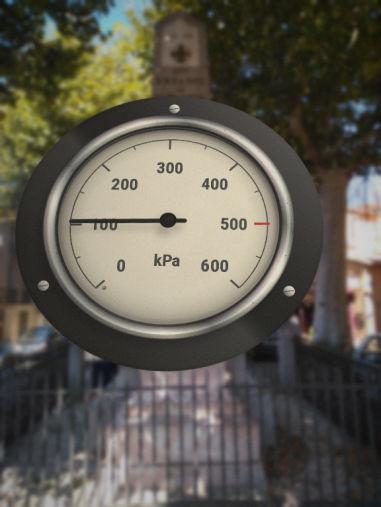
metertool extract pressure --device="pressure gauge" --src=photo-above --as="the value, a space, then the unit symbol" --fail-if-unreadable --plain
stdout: 100 kPa
